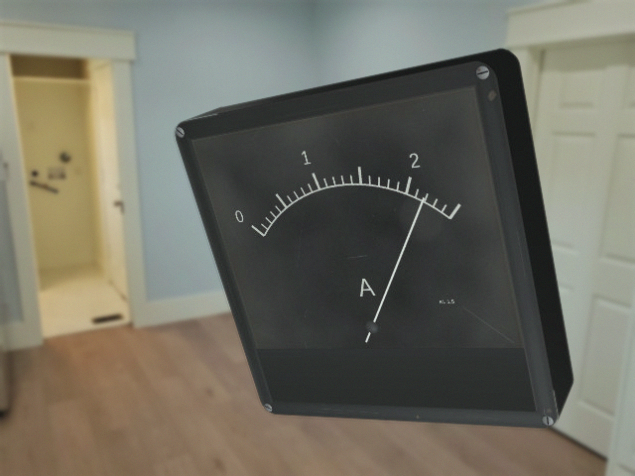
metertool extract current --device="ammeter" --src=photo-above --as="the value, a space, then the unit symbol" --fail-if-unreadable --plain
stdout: 2.2 A
